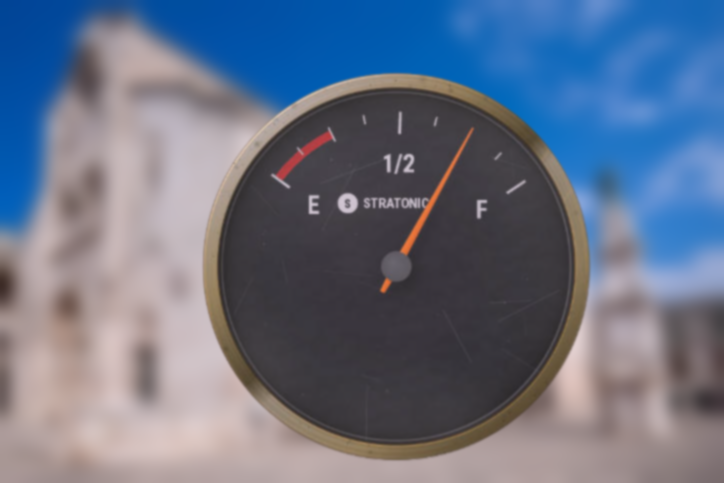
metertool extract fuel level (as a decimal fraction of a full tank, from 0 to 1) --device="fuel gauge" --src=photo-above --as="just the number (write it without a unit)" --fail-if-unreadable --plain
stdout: 0.75
